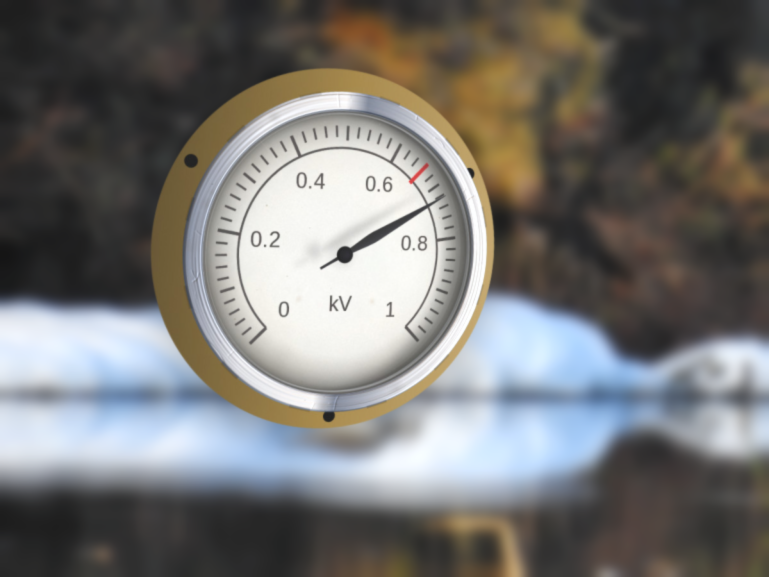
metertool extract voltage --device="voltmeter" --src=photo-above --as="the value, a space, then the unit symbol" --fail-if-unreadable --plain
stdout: 0.72 kV
